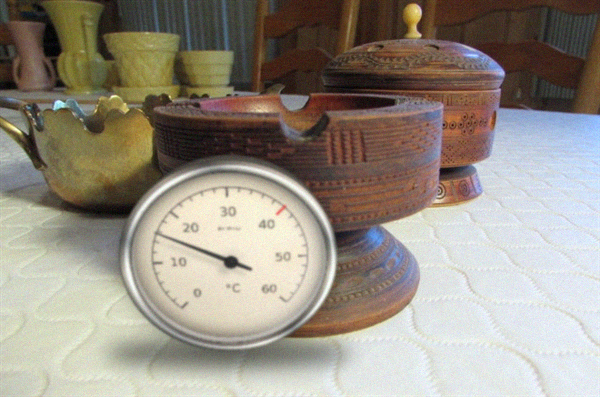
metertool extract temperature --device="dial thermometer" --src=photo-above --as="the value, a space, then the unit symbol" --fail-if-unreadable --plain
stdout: 16 °C
